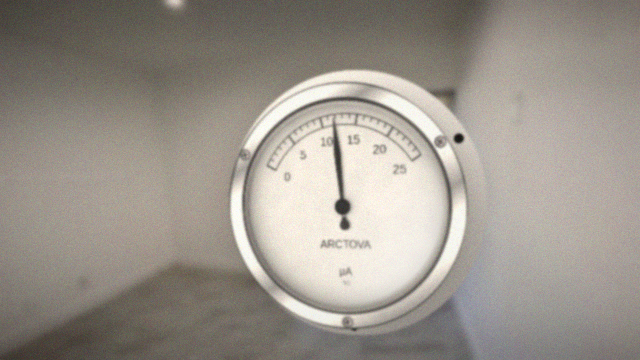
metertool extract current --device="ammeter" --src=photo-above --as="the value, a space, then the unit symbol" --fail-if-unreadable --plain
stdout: 12 µA
